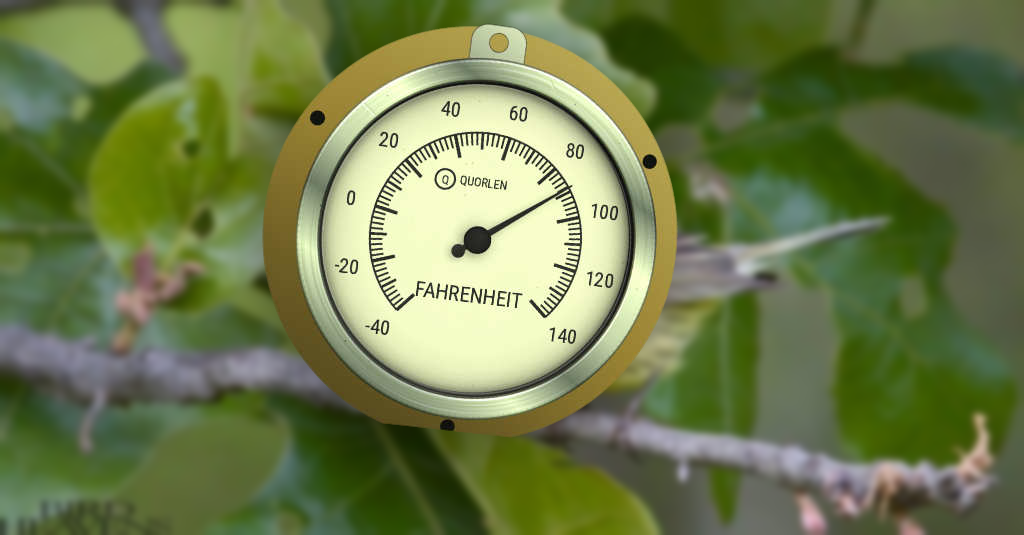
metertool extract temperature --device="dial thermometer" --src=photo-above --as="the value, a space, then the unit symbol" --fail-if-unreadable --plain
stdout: 88 °F
